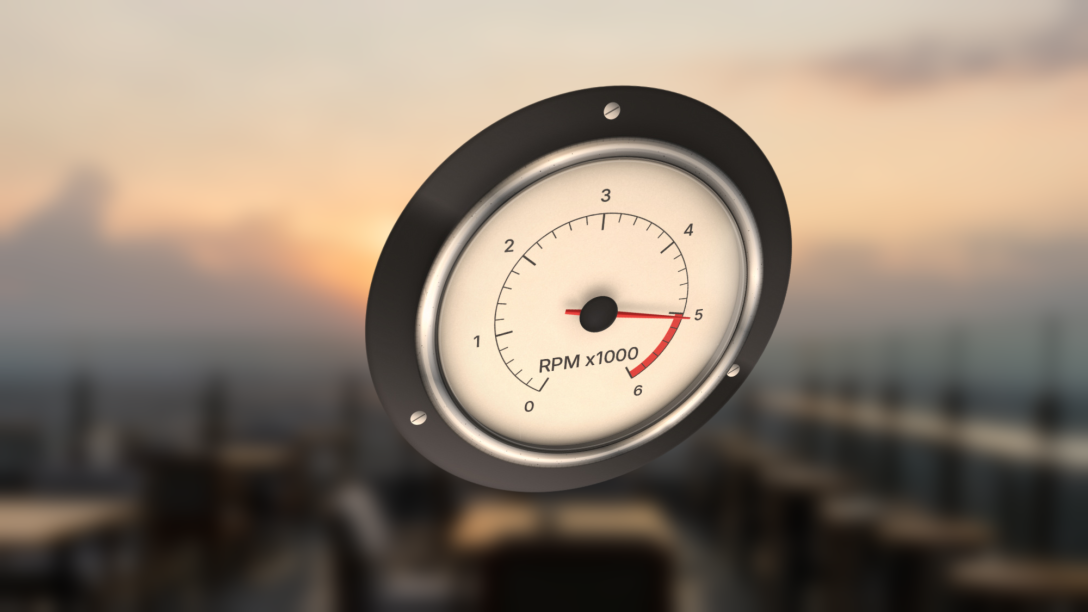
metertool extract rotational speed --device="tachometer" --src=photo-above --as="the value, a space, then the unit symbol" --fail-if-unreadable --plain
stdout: 5000 rpm
